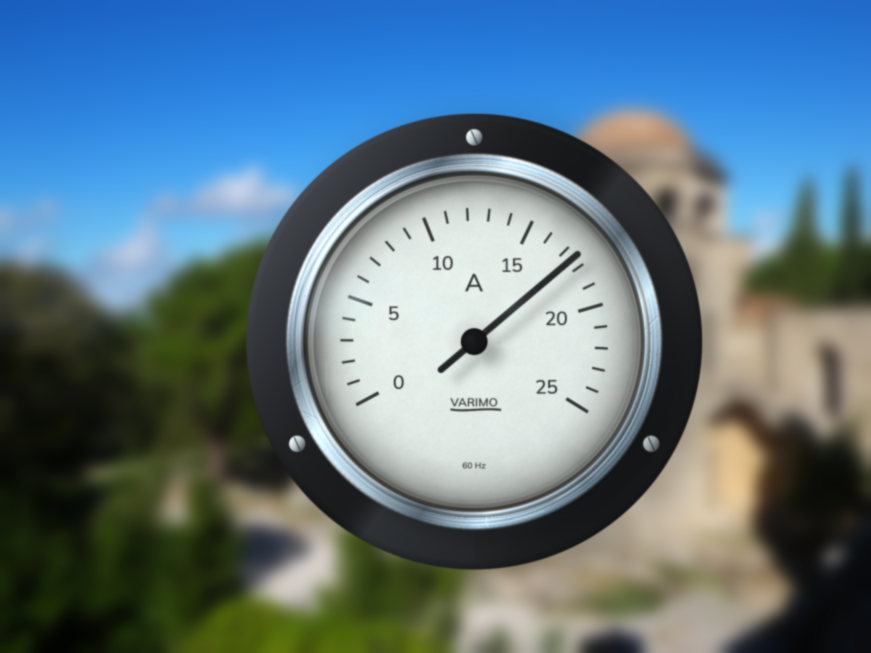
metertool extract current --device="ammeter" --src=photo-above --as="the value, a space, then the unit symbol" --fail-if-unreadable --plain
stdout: 17.5 A
